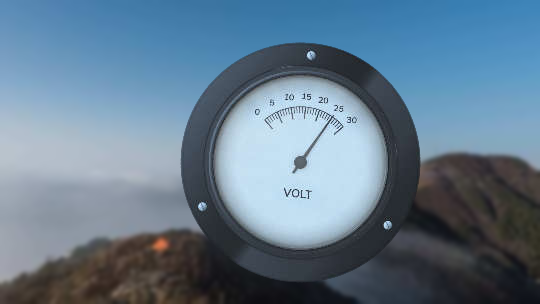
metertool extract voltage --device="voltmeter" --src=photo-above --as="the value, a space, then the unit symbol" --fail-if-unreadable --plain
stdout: 25 V
